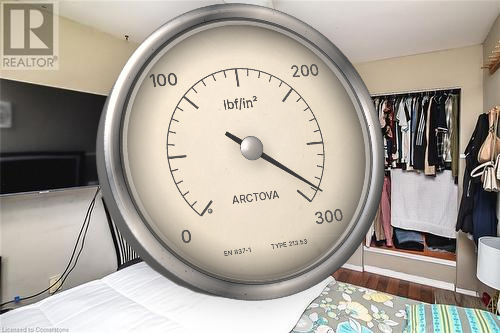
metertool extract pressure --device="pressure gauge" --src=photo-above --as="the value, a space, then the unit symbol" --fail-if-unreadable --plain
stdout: 290 psi
